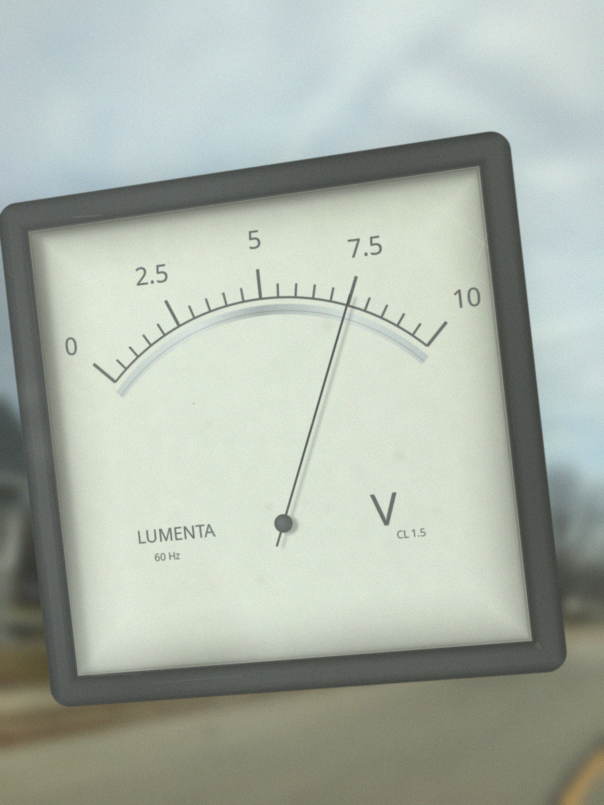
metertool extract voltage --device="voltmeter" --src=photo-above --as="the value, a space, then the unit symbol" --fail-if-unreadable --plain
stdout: 7.5 V
